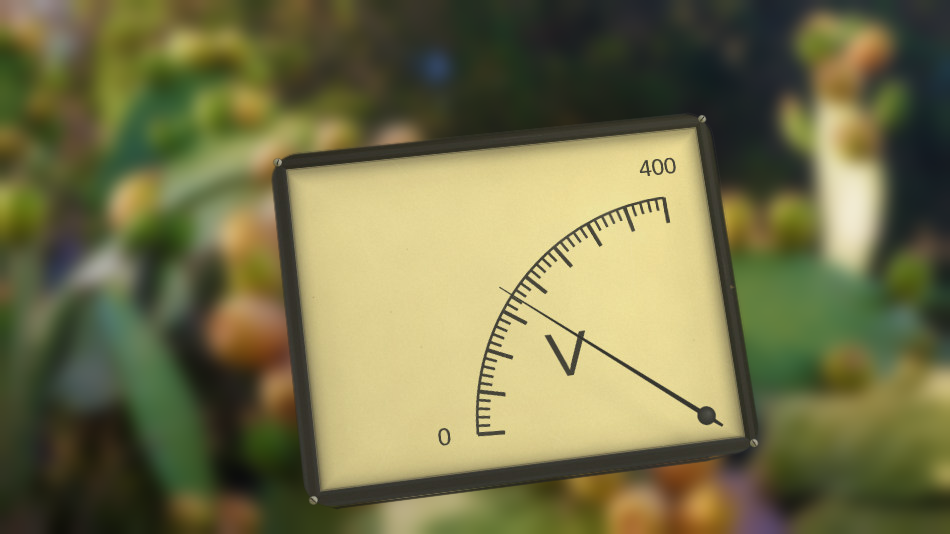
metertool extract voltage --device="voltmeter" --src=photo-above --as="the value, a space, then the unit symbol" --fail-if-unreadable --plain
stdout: 170 V
